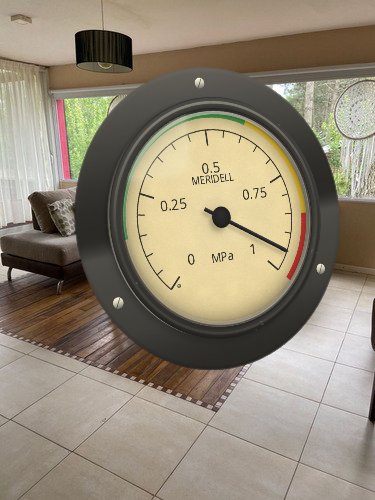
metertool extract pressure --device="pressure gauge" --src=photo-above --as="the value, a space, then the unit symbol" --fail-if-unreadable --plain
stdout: 0.95 MPa
